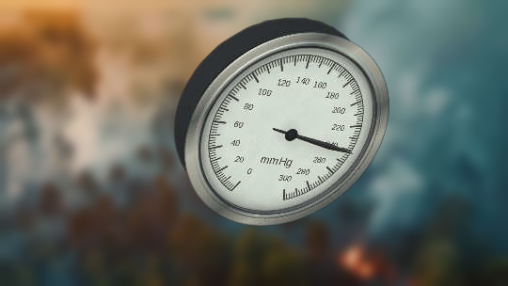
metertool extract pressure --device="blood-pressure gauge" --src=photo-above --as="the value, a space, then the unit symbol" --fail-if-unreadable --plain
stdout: 240 mmHg
